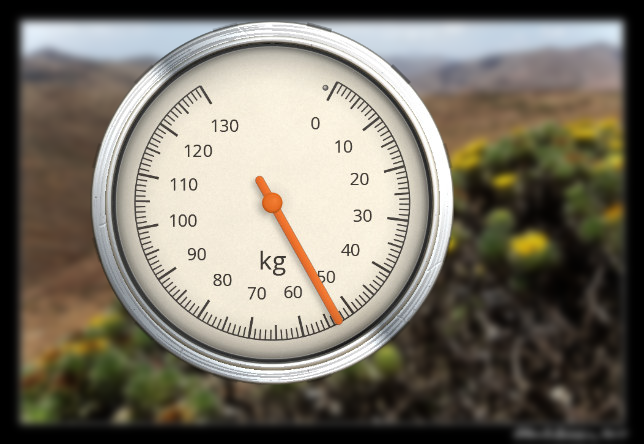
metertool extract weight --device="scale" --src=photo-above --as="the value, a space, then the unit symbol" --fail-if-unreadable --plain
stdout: 53 kg
